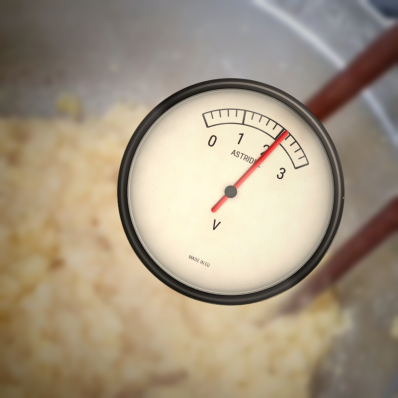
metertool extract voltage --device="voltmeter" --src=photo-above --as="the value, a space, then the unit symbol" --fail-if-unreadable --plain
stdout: 2.1 V
